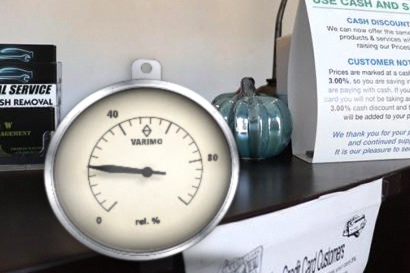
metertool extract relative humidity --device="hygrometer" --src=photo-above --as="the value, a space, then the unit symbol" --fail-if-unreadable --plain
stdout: 20 %
